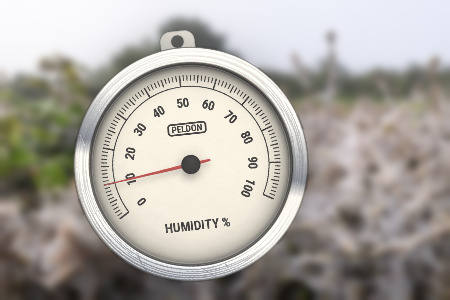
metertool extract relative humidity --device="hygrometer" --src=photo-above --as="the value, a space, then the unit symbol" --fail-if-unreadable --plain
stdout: 10 %
